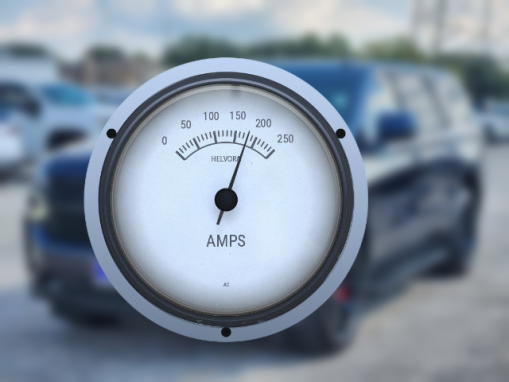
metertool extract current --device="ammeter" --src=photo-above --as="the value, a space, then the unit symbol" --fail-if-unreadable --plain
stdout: 180 A
